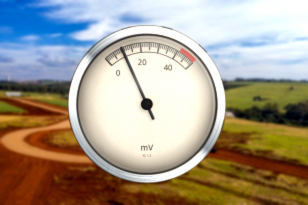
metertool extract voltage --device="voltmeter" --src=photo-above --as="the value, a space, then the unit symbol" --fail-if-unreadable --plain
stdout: 10 mV
